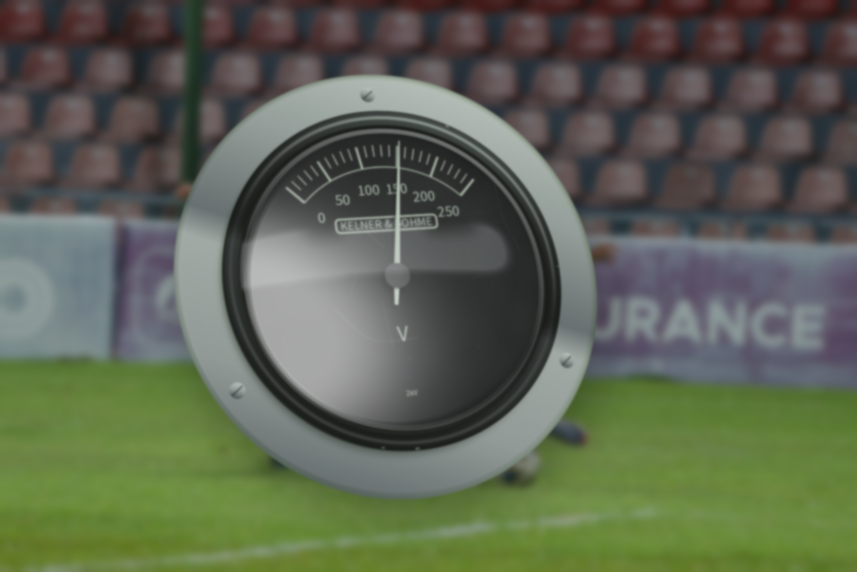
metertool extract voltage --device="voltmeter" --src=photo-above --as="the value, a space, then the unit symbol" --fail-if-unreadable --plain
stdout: 150 V
